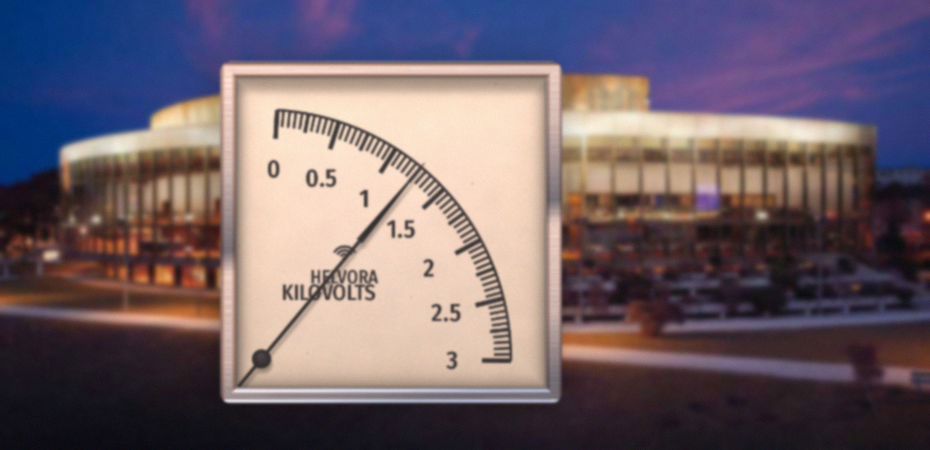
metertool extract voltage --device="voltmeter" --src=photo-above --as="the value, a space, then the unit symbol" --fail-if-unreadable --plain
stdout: 1.25 kV
